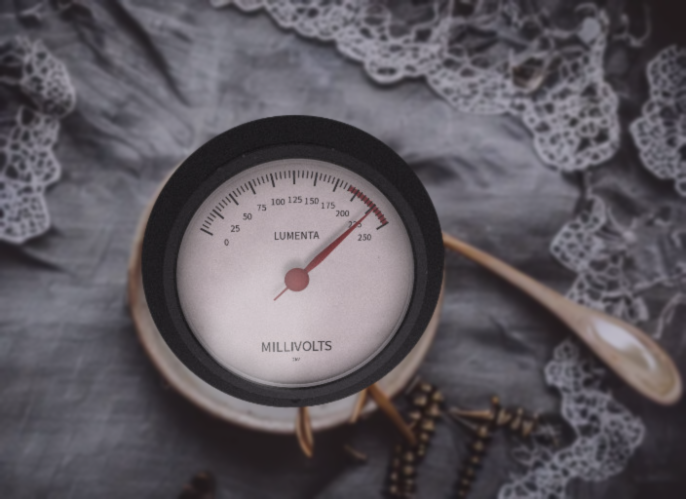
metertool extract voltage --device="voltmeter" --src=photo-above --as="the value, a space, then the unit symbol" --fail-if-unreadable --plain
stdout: 225 mV
